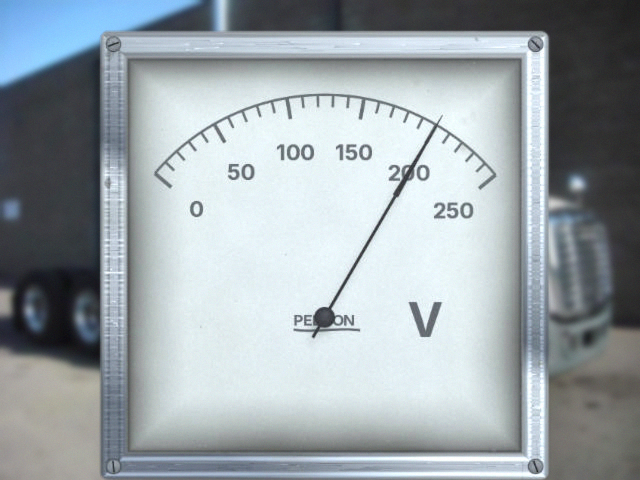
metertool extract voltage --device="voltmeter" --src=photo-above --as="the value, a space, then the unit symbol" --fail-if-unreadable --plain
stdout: 200 V
